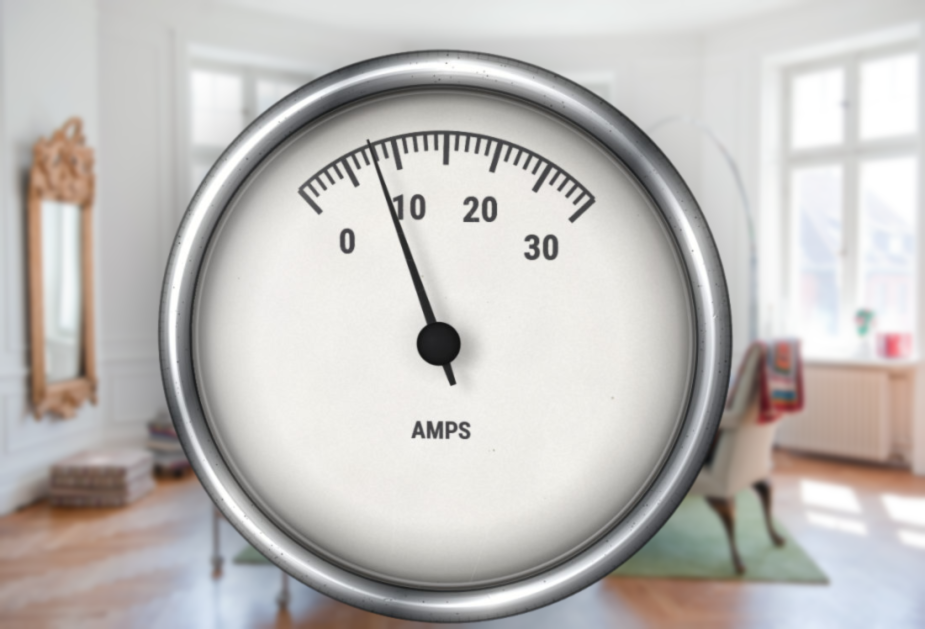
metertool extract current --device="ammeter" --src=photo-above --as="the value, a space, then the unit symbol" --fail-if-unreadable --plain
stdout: 8 A
